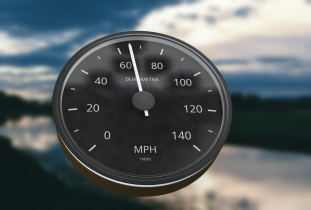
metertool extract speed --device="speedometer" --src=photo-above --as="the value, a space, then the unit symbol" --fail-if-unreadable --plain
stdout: 65 mph
